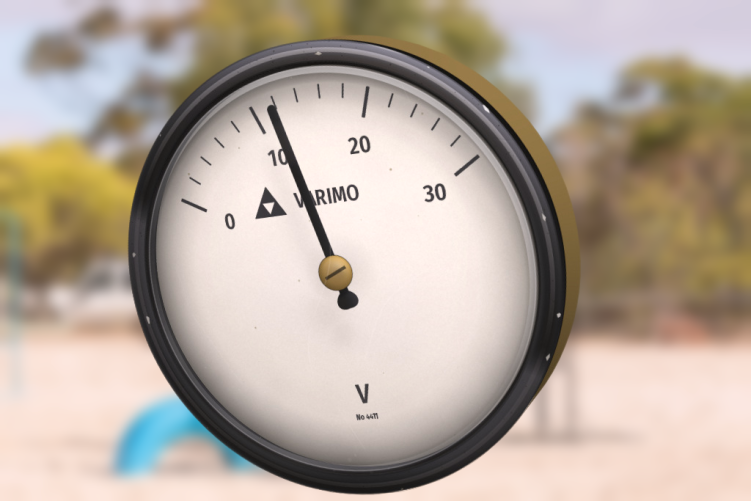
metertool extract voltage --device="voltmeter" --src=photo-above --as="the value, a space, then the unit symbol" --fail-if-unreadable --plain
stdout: 12 V
